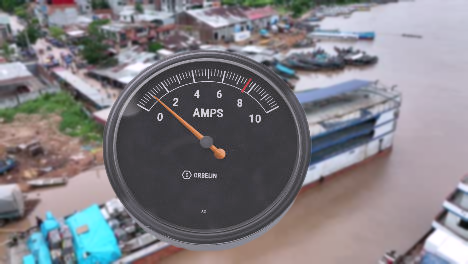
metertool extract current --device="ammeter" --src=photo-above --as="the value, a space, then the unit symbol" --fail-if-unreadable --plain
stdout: 1 A
